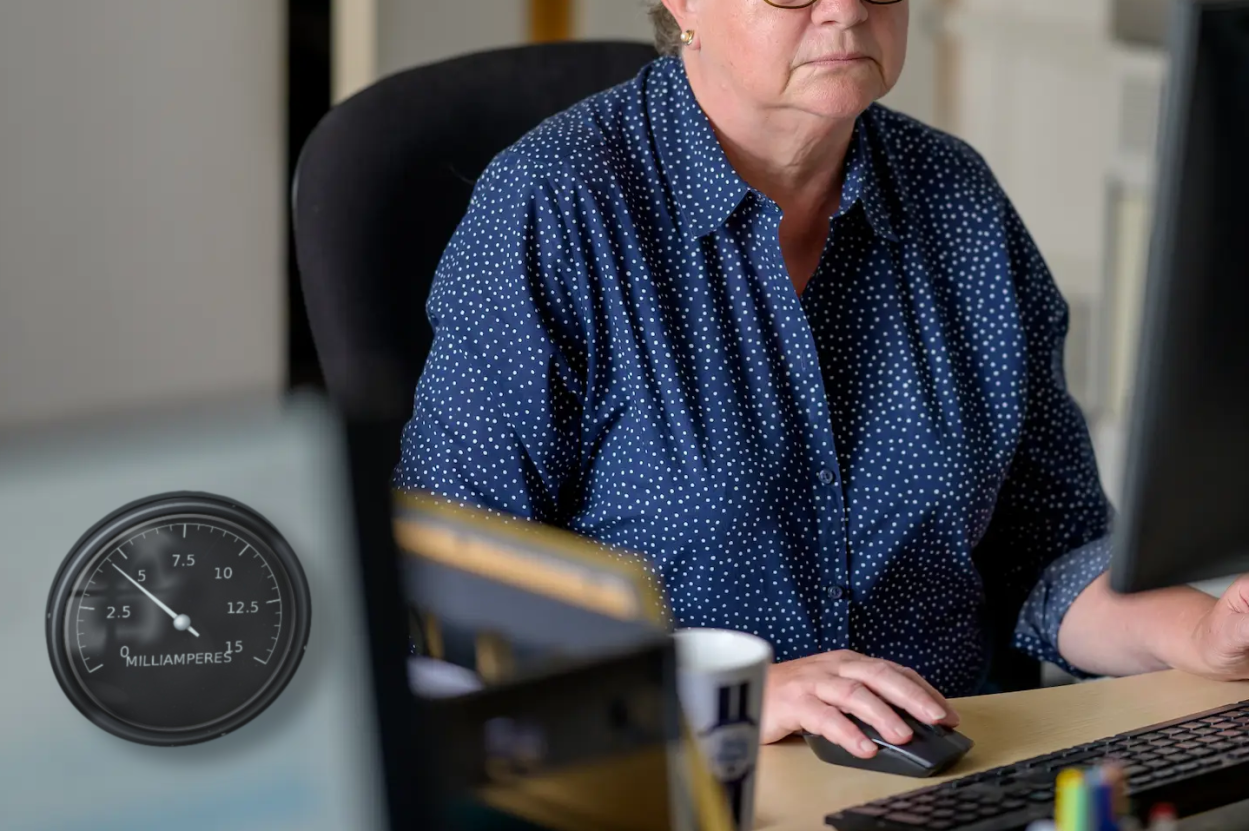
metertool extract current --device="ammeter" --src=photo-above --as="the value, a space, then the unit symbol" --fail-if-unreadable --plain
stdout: 4.5 mA
